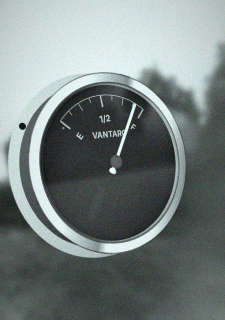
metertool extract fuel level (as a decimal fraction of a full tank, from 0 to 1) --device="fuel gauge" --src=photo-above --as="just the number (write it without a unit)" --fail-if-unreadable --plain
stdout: 0.875
